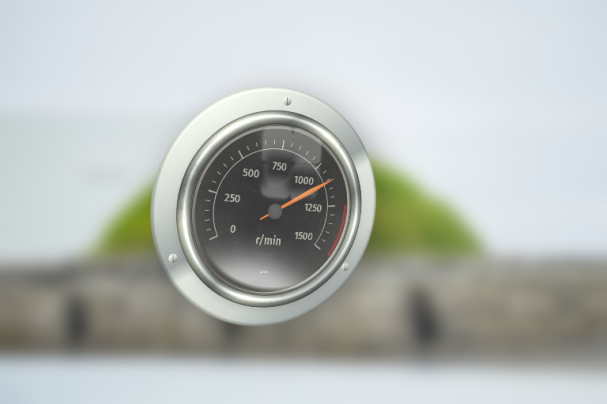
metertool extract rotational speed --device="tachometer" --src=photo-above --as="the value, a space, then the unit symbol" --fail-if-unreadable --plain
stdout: 1100 rpm
